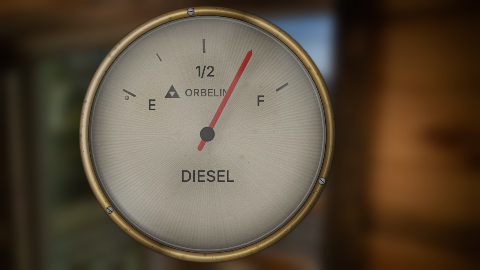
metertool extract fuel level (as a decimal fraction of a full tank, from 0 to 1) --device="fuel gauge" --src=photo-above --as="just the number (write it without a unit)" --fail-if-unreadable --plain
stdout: 0.75
